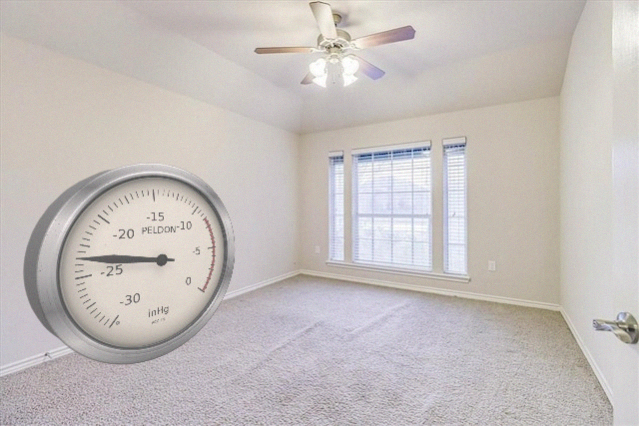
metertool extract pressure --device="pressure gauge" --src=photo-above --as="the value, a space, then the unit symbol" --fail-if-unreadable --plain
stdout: -23.5 inHg
